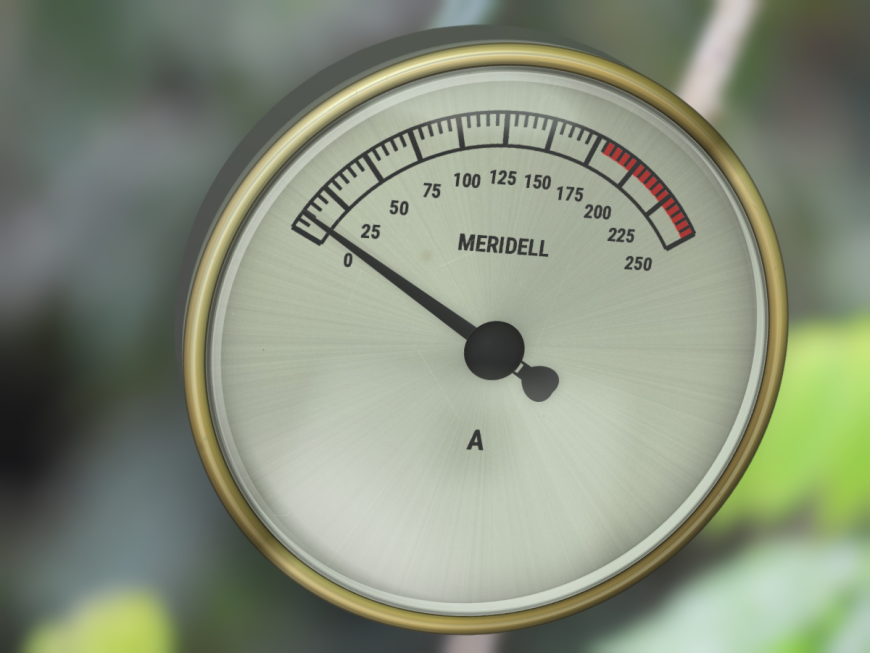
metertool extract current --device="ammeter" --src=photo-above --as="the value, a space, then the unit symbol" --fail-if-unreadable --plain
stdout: 10 A
